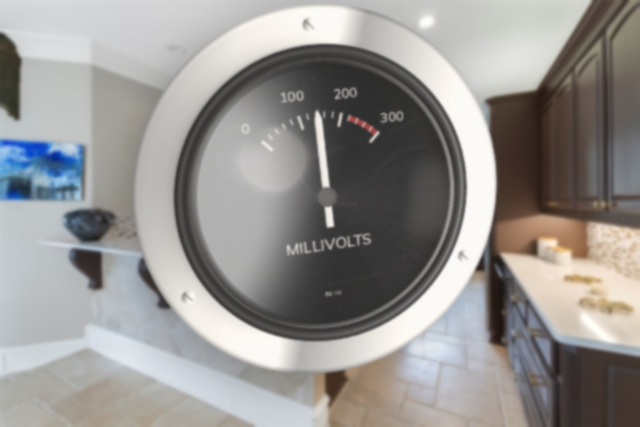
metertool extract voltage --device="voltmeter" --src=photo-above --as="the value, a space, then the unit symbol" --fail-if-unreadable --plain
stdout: 140 mV
